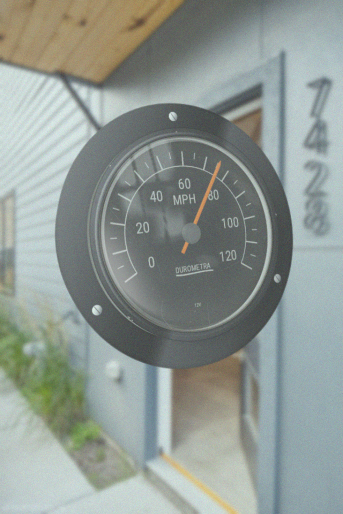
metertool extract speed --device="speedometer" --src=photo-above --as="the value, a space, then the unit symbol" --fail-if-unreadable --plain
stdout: 75 mph
